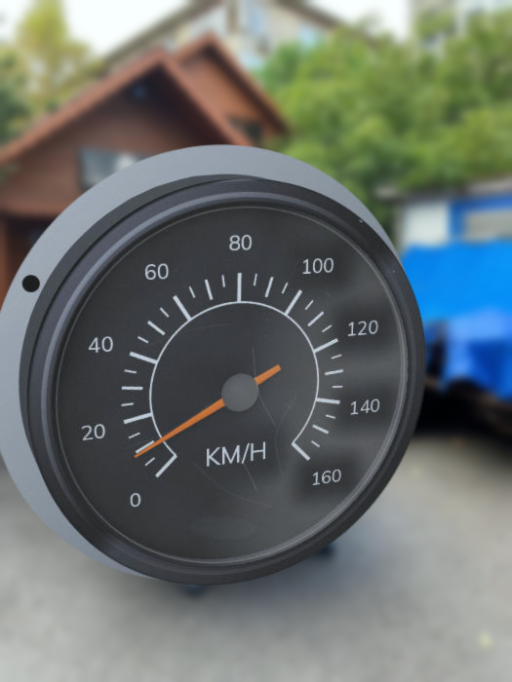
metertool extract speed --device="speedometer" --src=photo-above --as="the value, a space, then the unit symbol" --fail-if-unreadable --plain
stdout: 10 km/h
